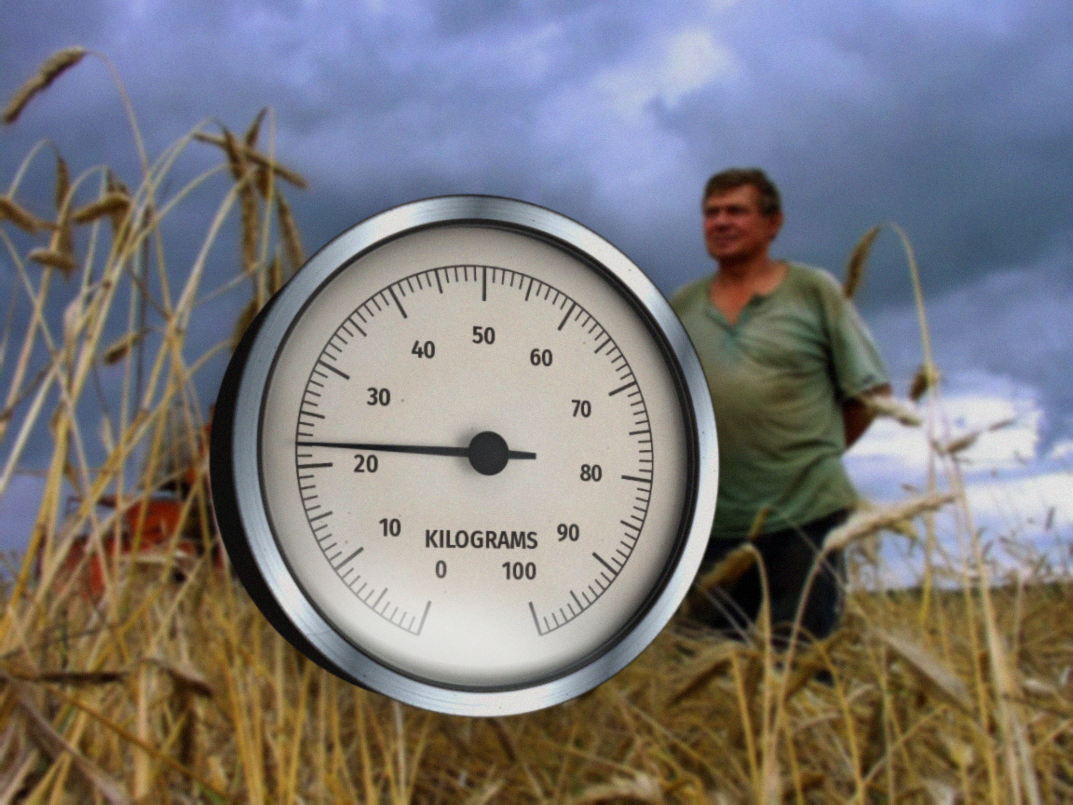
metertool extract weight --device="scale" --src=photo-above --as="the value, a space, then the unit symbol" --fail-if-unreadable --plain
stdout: 22 kg
